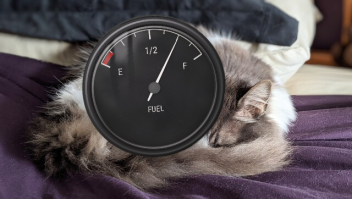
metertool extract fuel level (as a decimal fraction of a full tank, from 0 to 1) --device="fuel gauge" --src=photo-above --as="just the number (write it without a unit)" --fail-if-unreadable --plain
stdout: 0.75
